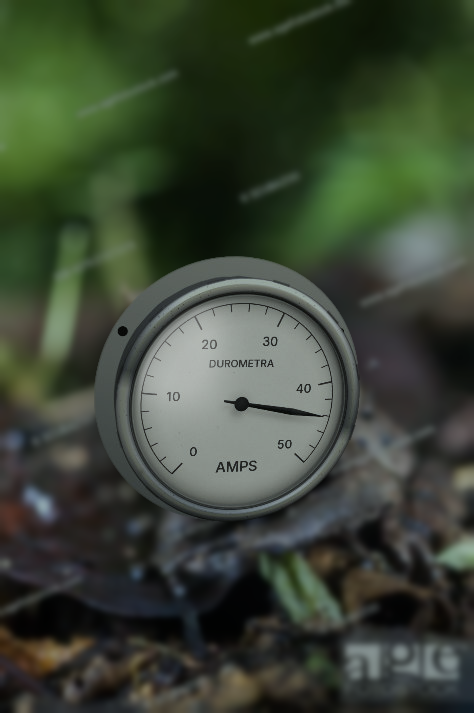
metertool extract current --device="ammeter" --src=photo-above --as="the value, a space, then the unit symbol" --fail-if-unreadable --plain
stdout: 44 A
